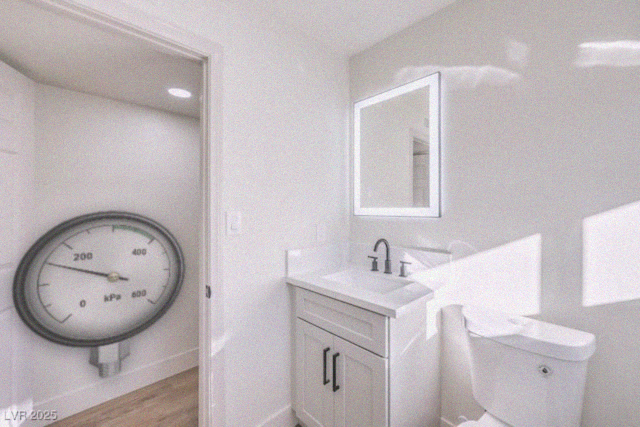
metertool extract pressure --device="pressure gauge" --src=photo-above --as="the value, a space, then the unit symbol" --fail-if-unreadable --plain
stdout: 150 kPa
